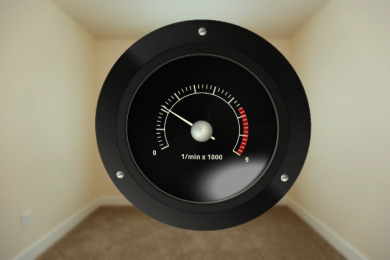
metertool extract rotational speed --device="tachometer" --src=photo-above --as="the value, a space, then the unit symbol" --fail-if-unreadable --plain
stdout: 2200 rpm
